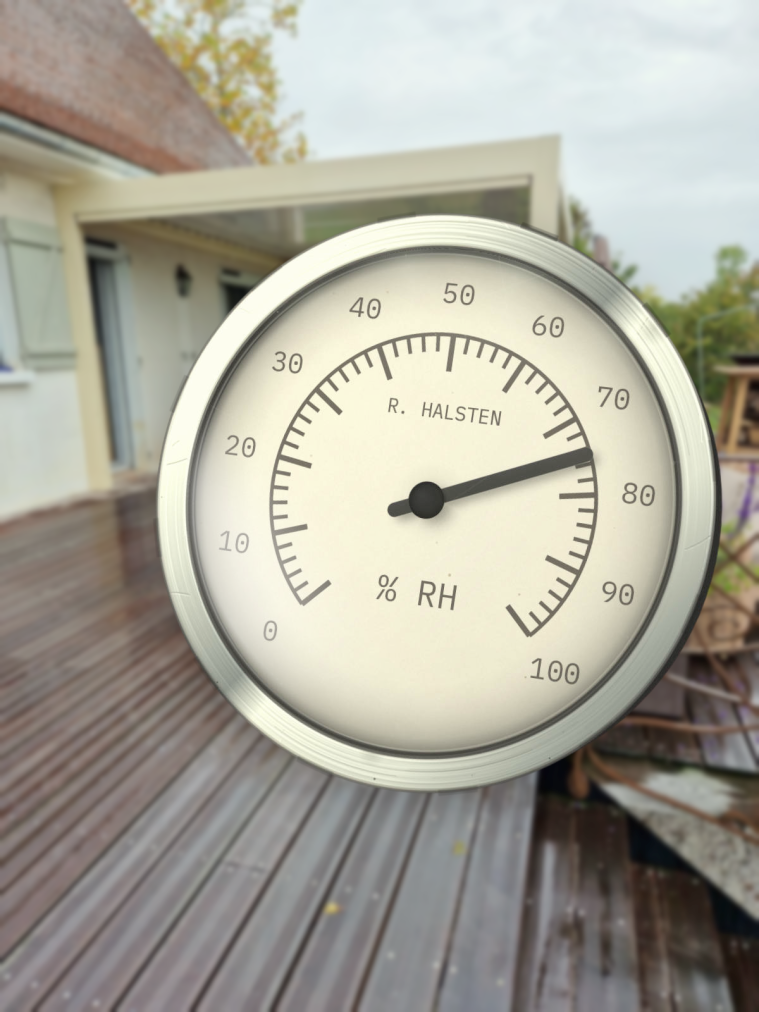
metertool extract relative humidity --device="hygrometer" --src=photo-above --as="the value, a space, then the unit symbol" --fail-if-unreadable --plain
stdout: 75 %
